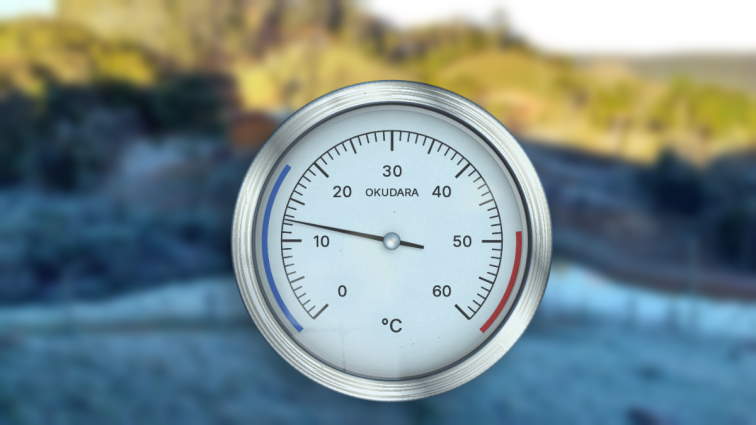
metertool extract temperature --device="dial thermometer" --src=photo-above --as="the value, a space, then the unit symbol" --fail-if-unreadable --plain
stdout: 12.5 °C
